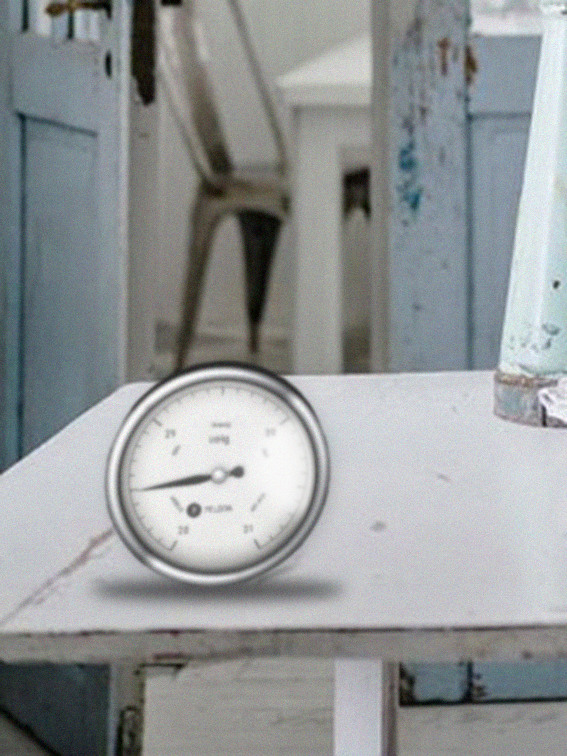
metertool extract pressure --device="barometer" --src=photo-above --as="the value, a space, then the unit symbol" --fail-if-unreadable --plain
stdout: 28.5 inHg
